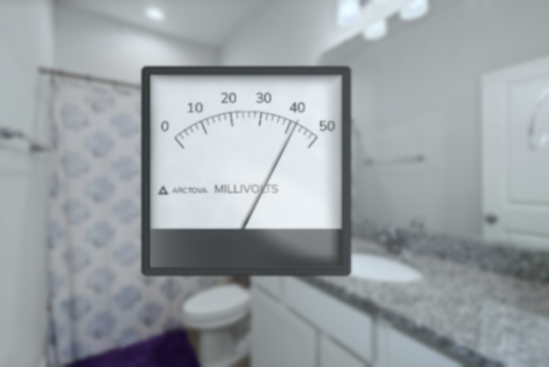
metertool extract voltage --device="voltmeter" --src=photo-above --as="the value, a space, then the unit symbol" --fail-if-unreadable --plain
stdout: 42 mV
